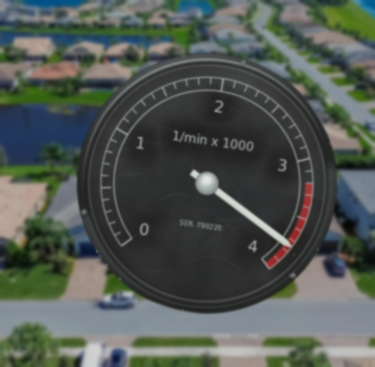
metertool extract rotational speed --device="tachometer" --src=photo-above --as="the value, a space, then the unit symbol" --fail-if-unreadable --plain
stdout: 3750 rpm
